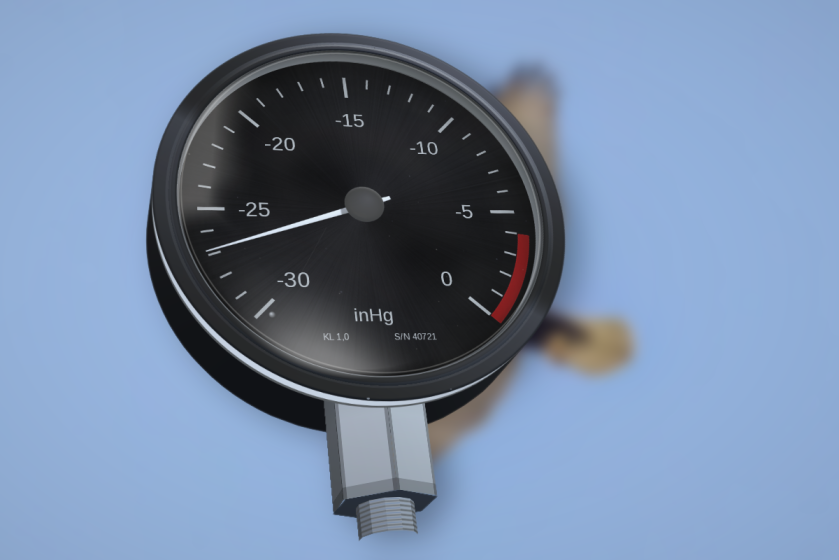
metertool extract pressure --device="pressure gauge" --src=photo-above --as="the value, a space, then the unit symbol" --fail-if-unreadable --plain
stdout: -27 inHg
